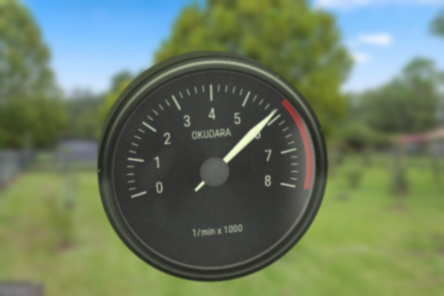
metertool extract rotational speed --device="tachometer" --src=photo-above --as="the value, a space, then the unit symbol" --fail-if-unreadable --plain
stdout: 5800 rpm
